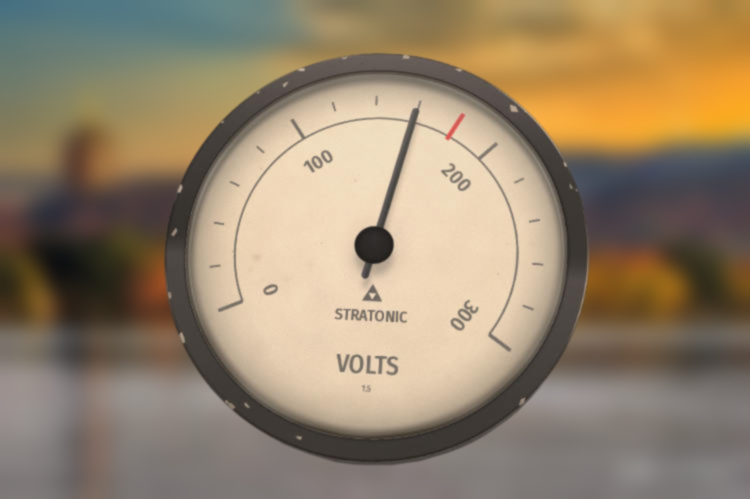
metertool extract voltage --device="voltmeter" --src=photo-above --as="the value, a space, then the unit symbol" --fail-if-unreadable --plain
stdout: 160 V
